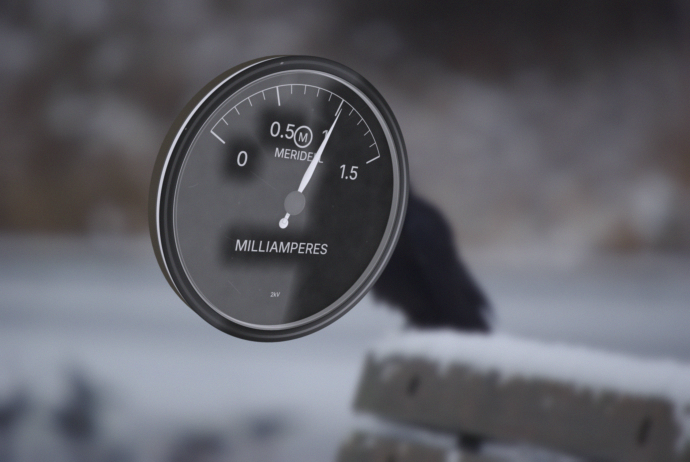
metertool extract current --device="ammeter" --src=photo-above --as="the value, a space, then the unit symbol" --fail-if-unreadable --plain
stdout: 1 mA
